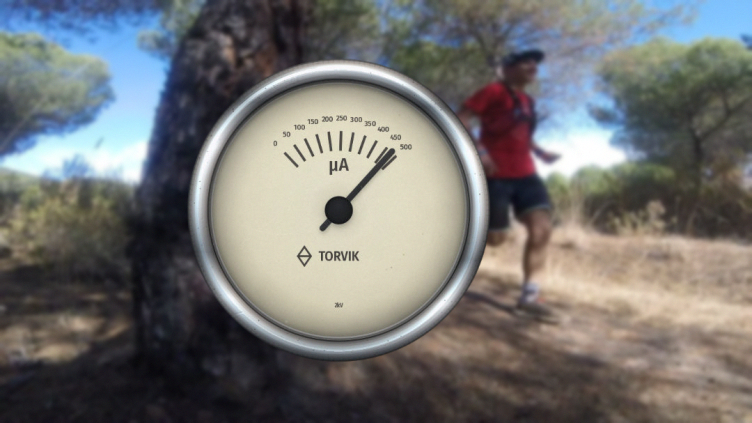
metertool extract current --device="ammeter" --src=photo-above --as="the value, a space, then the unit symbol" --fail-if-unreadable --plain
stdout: 475 µA
